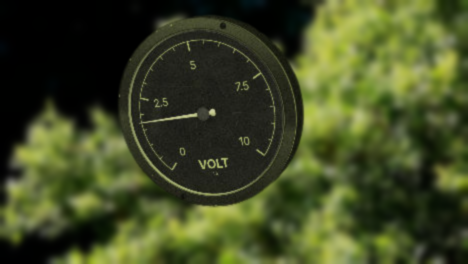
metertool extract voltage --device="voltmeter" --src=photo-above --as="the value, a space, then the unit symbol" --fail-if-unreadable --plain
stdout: 1.75 V
